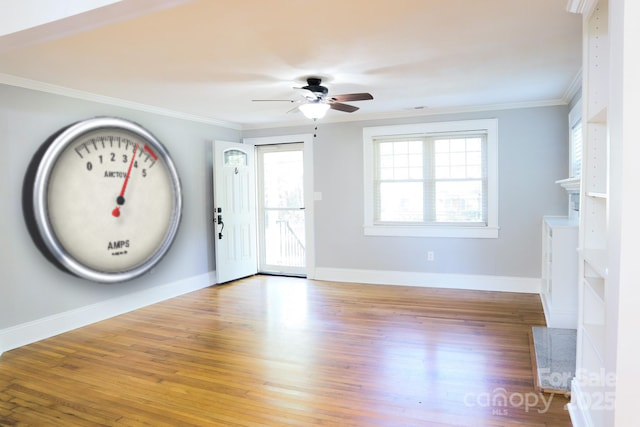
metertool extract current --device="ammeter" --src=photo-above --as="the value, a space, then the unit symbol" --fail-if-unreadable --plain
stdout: 3.5 A
